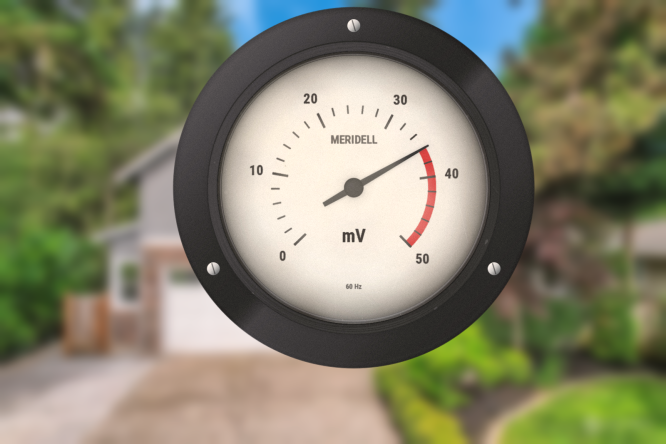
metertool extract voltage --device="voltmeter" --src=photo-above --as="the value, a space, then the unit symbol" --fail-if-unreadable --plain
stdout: 36 mV
